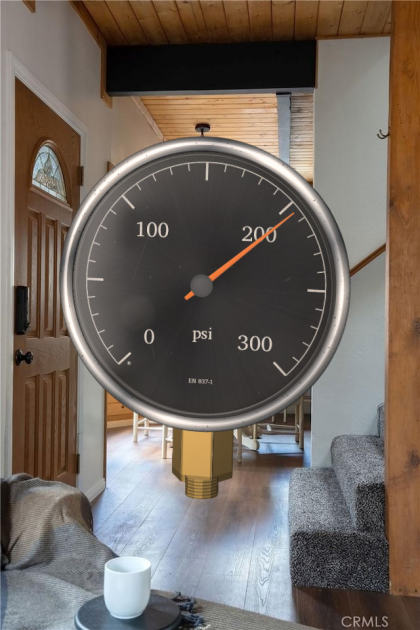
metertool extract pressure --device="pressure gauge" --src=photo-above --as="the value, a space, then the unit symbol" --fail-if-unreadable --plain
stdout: 205 psi
